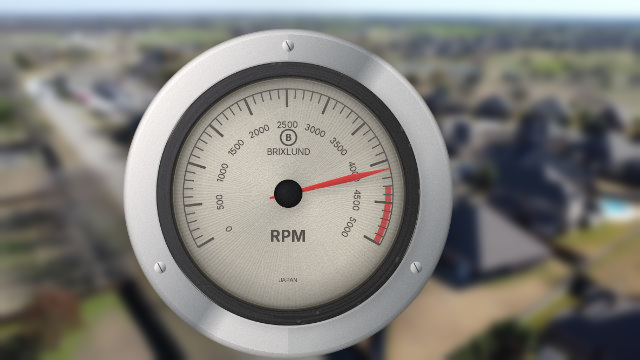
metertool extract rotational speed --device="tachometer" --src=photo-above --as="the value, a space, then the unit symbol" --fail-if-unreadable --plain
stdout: 4100 rpm
